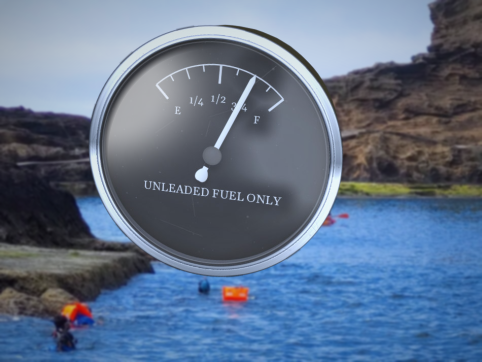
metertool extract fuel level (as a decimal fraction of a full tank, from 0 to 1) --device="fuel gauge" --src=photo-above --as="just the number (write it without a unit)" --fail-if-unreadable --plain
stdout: 0.75
